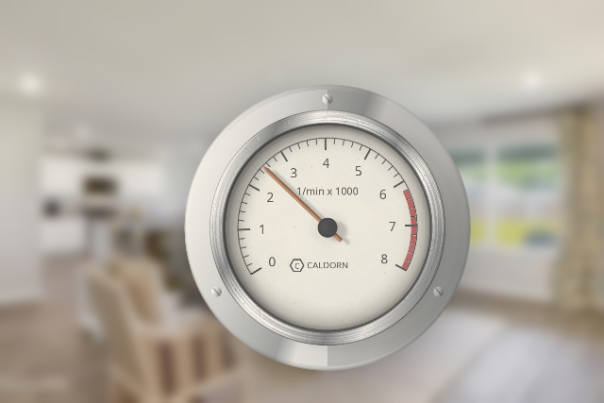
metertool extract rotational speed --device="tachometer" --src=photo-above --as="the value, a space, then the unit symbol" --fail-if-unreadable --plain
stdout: 2500 rpm
